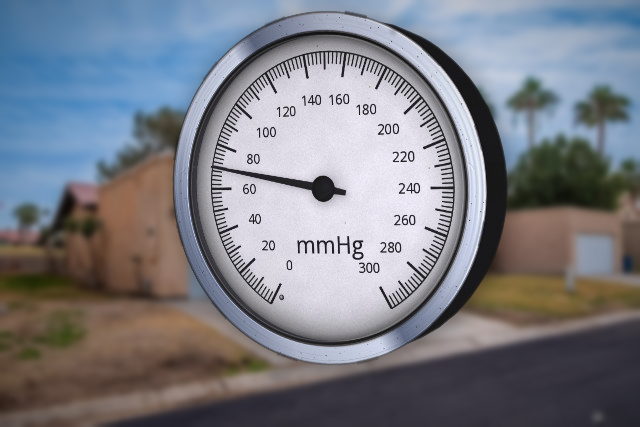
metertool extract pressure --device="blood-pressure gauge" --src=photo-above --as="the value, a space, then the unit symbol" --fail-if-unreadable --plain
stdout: 70 mmHg
